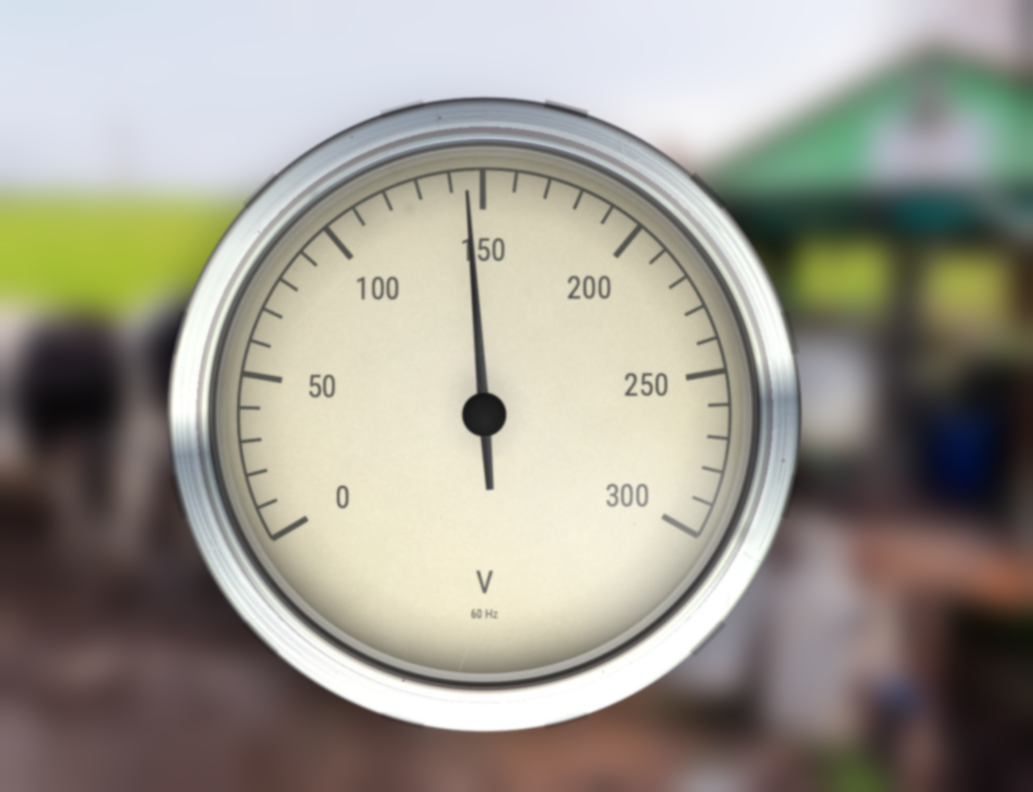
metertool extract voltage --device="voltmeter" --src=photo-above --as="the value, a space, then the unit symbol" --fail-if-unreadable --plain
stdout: 145 V
